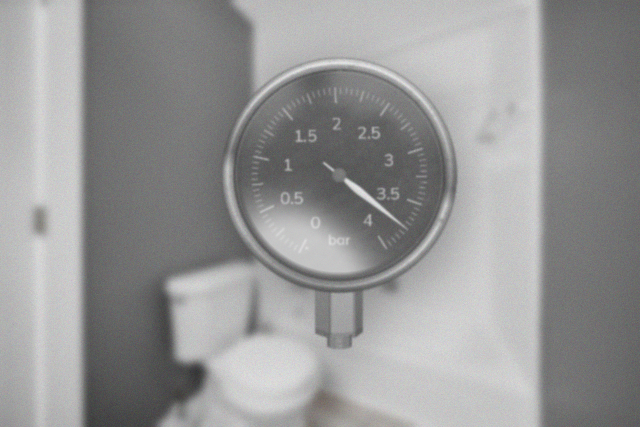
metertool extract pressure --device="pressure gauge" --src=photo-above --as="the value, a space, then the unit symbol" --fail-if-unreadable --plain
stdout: 3.75 bar
